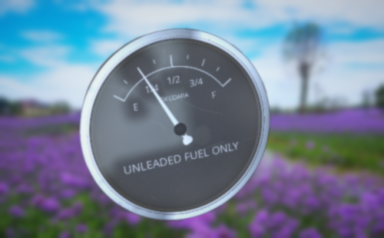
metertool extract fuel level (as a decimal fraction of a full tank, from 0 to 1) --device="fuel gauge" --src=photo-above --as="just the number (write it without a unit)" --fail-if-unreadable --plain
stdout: 0.25
